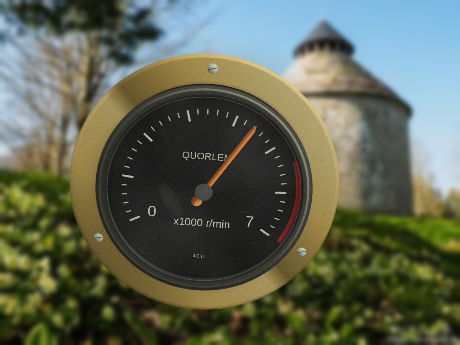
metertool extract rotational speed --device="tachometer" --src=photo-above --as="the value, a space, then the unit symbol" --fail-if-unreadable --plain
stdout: 4400 rpm
